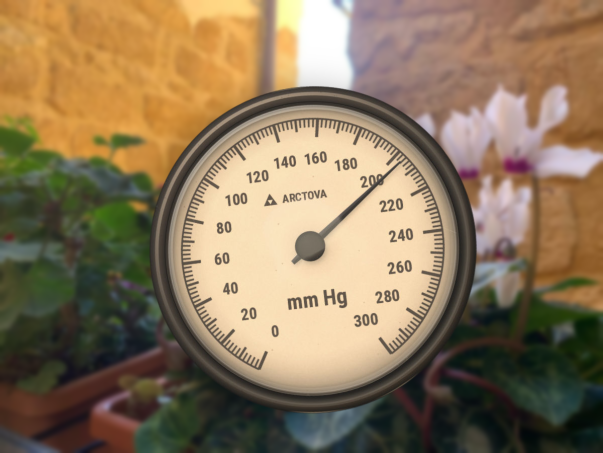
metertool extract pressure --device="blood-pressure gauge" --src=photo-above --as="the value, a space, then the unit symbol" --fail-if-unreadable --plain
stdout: 204 mmHg
